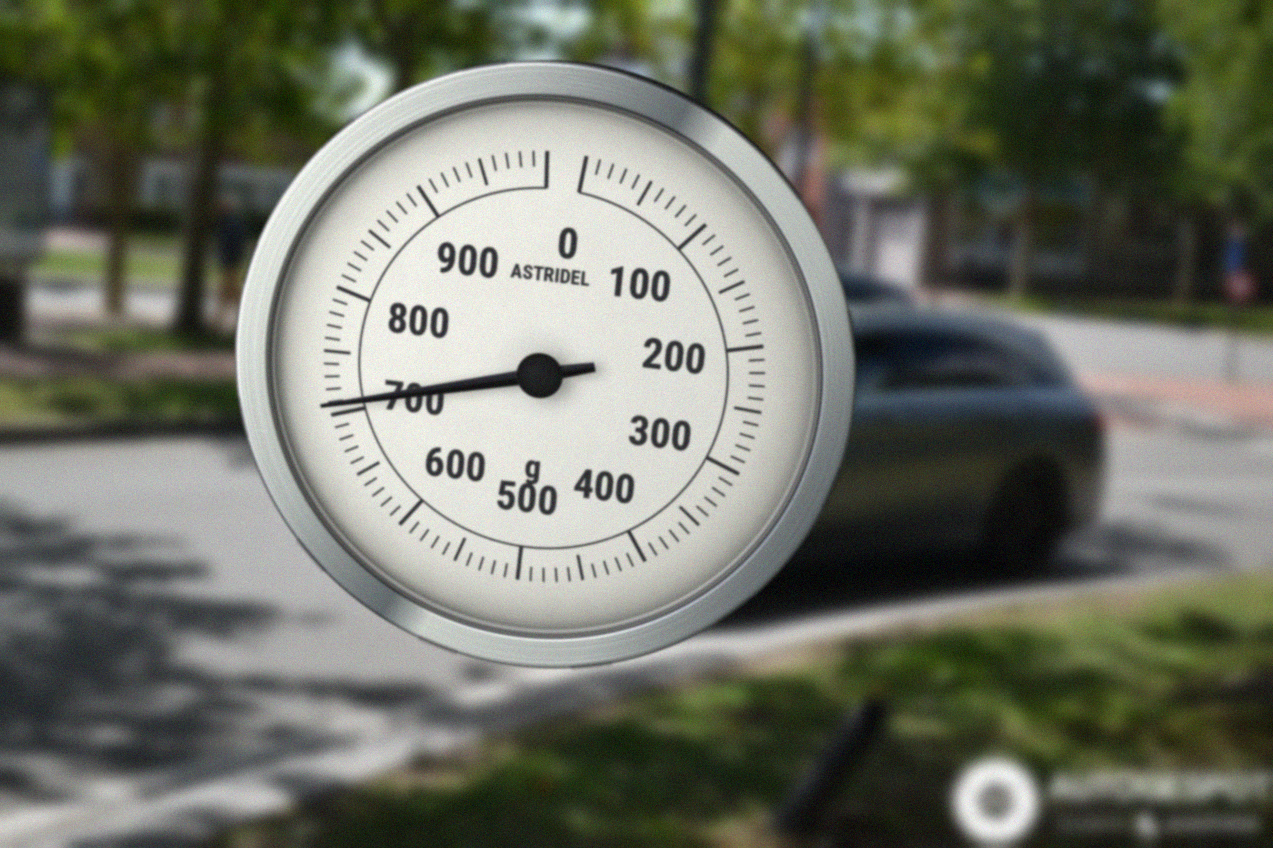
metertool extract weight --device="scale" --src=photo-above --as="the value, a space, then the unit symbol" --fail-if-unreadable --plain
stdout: 710 g
